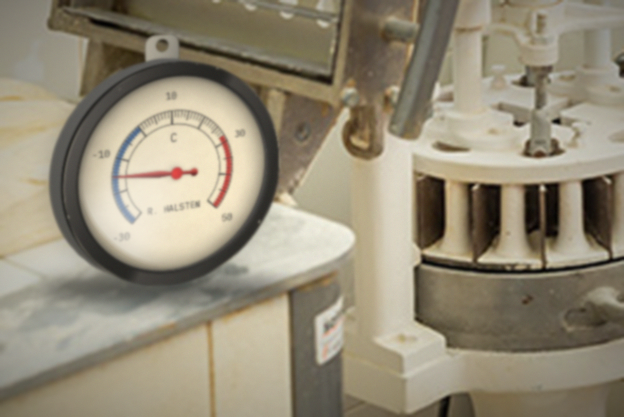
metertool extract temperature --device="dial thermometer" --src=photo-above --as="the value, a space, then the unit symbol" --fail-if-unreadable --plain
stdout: -15 °C
